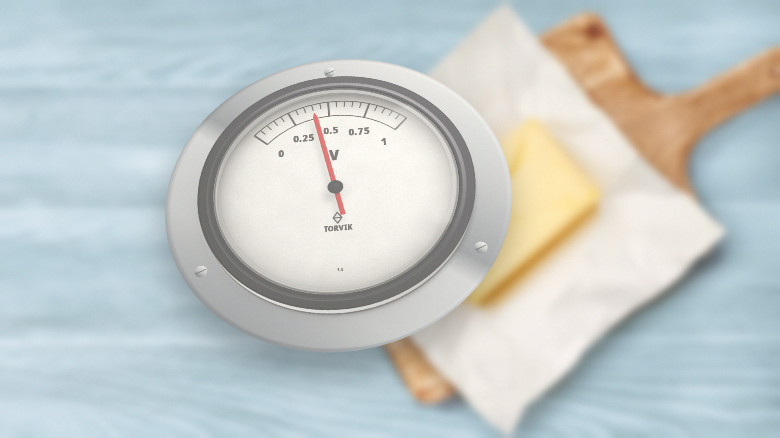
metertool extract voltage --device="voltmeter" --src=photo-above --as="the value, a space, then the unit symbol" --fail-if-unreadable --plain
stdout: 0.4 V
